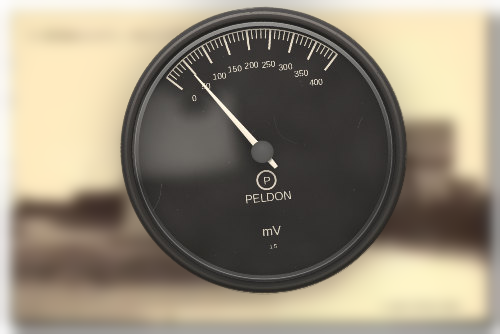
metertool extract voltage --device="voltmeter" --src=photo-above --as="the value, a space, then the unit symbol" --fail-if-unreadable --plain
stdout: 50 mV
